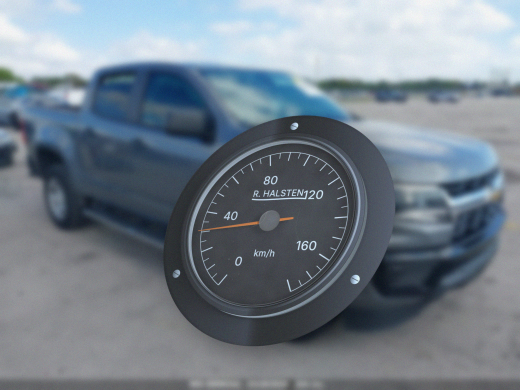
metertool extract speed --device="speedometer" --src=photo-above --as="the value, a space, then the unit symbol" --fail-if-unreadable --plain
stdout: 30 km/h
